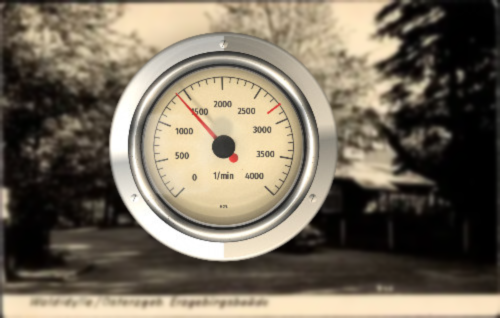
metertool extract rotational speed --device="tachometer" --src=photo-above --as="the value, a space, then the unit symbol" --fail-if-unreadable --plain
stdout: 1400 rpm
